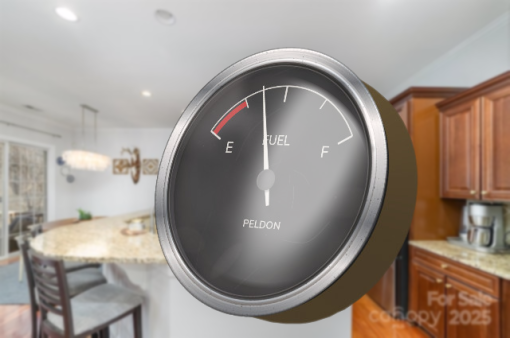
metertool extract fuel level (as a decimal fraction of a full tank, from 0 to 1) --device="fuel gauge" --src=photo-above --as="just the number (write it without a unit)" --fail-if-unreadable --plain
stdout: 0.375
